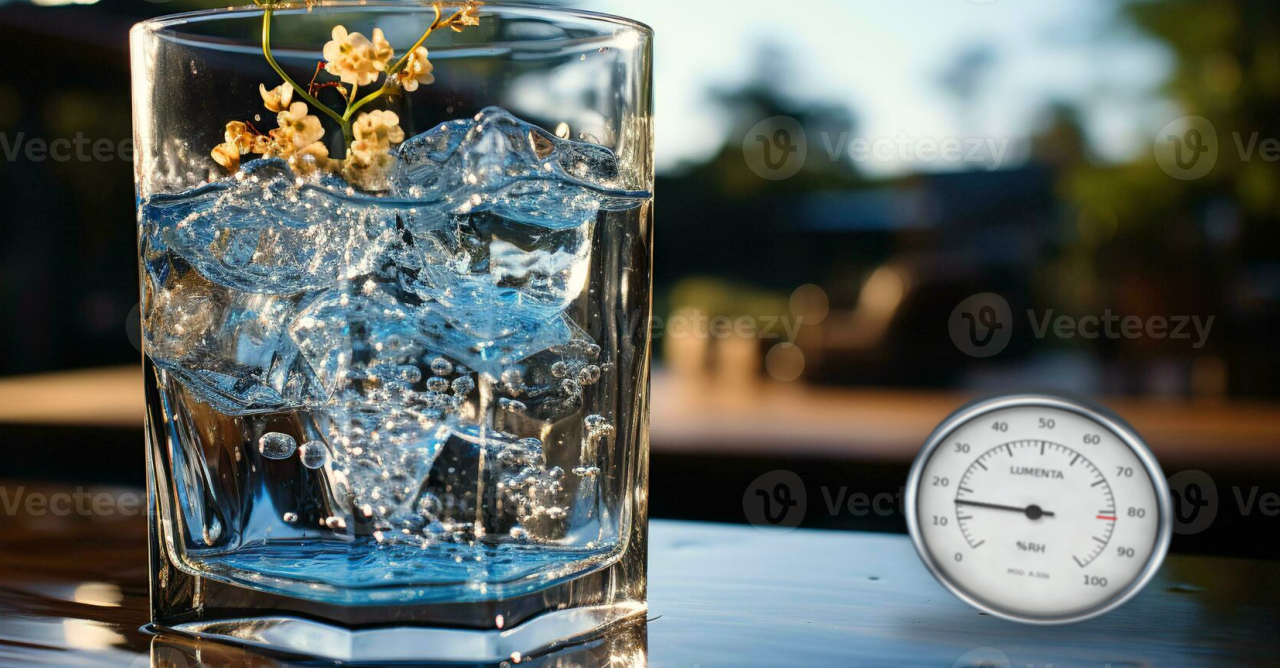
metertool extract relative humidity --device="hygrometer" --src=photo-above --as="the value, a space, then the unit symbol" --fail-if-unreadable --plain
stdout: 16 %
